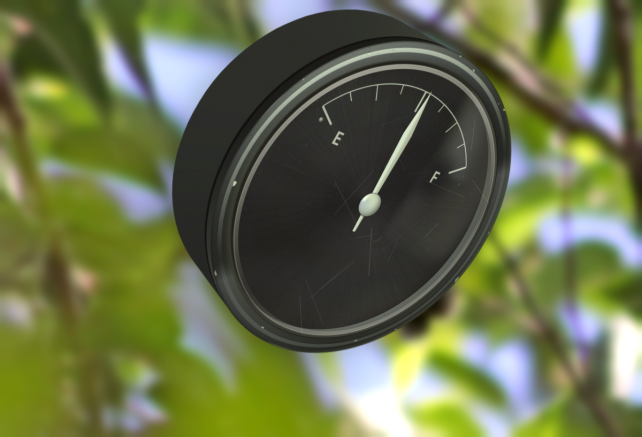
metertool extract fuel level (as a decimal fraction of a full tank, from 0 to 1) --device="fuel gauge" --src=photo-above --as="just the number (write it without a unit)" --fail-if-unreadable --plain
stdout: 0.5
